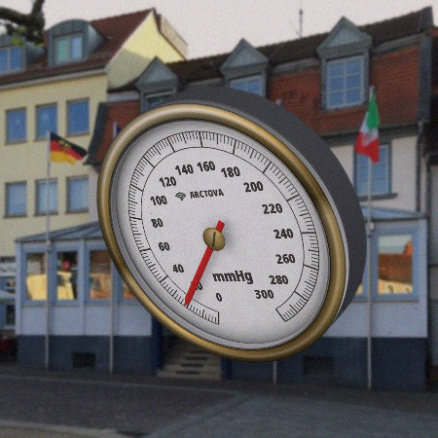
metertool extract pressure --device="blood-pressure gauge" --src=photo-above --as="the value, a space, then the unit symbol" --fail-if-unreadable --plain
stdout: 20 mmHg
